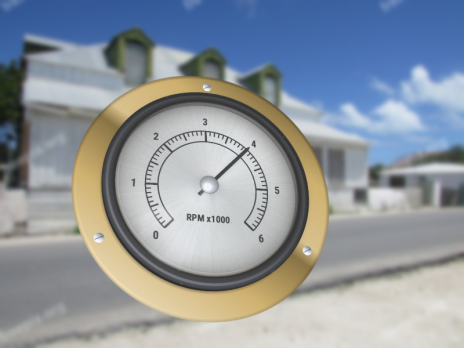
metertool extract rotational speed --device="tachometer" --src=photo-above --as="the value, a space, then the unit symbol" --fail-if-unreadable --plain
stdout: 4000 rpm
